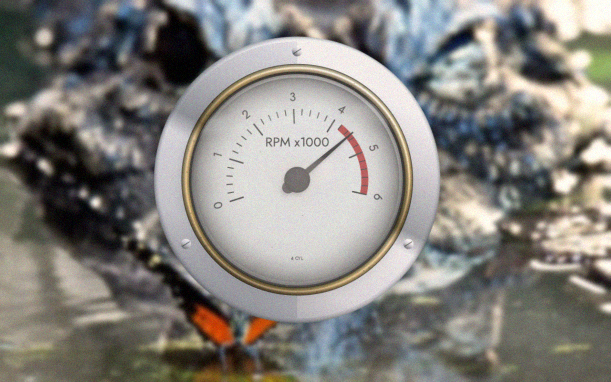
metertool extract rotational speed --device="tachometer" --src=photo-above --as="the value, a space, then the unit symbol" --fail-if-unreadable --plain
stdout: 4500 rpm
